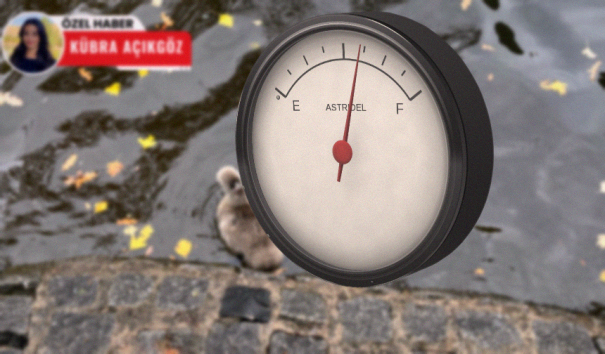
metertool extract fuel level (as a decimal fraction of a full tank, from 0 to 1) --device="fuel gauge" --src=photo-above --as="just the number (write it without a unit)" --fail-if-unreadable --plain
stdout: 0.625
